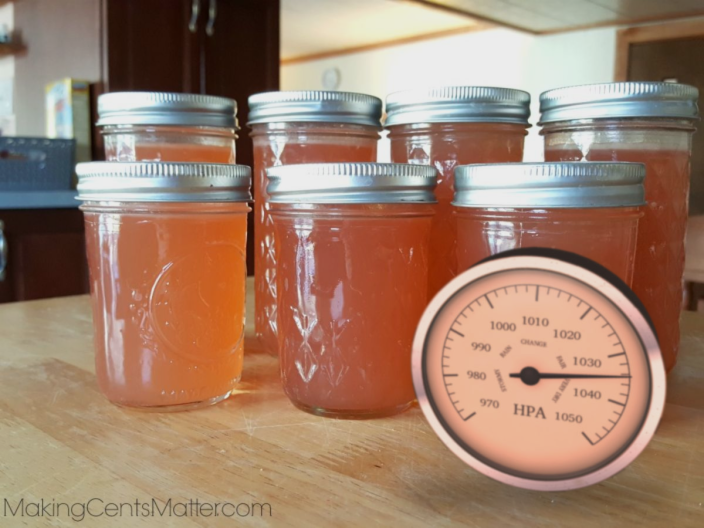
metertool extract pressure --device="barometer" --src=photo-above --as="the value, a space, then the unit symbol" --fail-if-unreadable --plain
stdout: 1034 hPa
